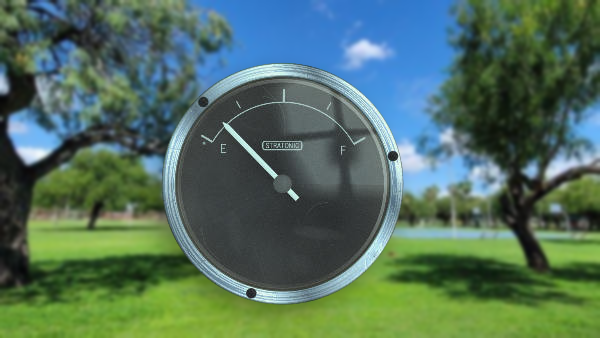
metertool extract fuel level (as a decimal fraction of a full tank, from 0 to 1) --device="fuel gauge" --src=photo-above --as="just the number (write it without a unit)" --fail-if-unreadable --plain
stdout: 0.125
